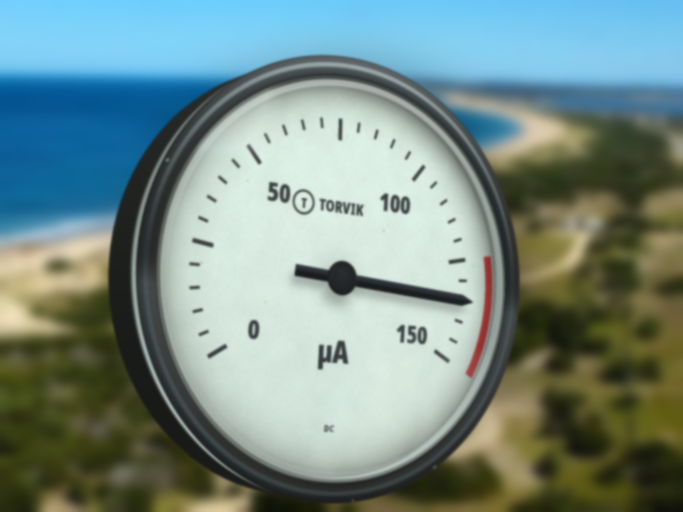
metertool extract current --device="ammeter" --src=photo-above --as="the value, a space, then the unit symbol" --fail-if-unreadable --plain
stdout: 135 µA
